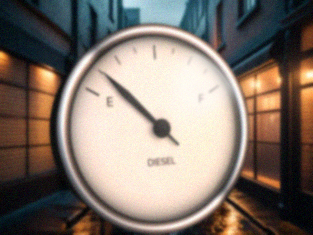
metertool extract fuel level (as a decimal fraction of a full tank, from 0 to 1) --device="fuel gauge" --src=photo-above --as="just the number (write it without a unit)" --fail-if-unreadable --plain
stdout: 0.125
